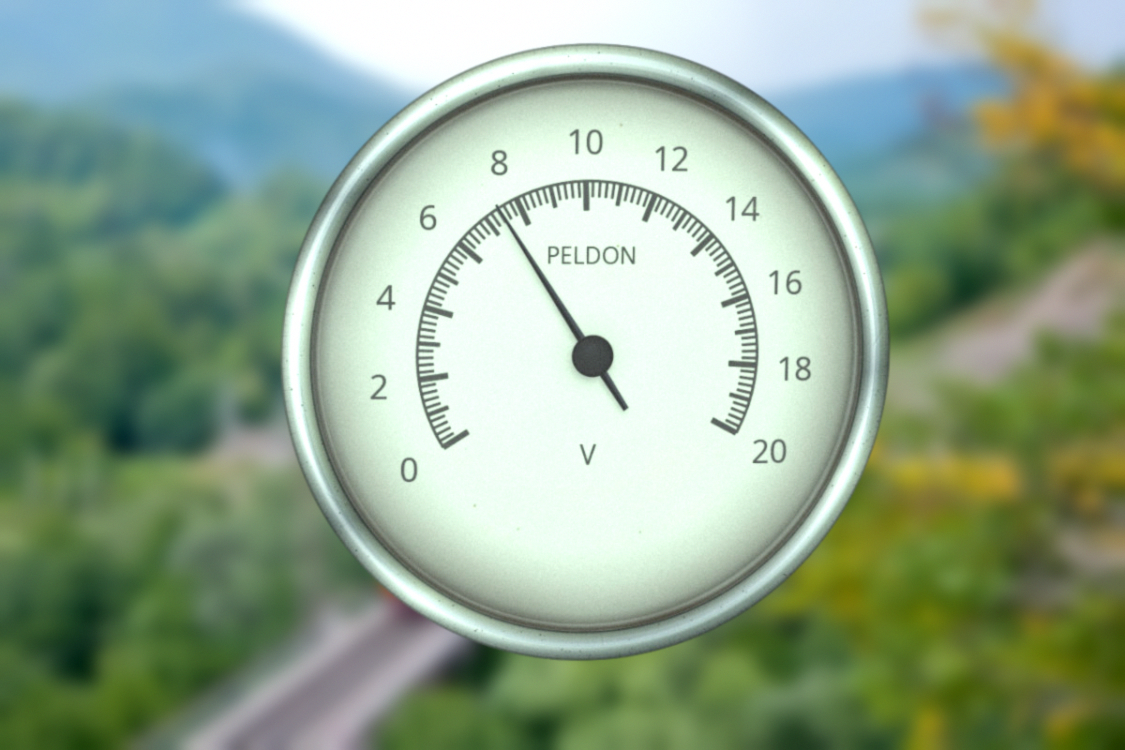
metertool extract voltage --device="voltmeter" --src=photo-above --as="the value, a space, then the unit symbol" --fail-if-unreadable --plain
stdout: 7.4 V
